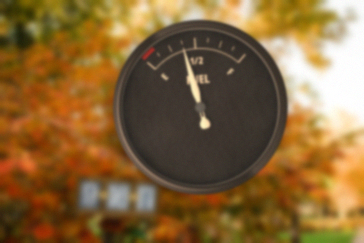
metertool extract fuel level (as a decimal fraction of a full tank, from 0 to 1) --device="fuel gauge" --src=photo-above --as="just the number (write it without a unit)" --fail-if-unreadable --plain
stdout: 0.375
